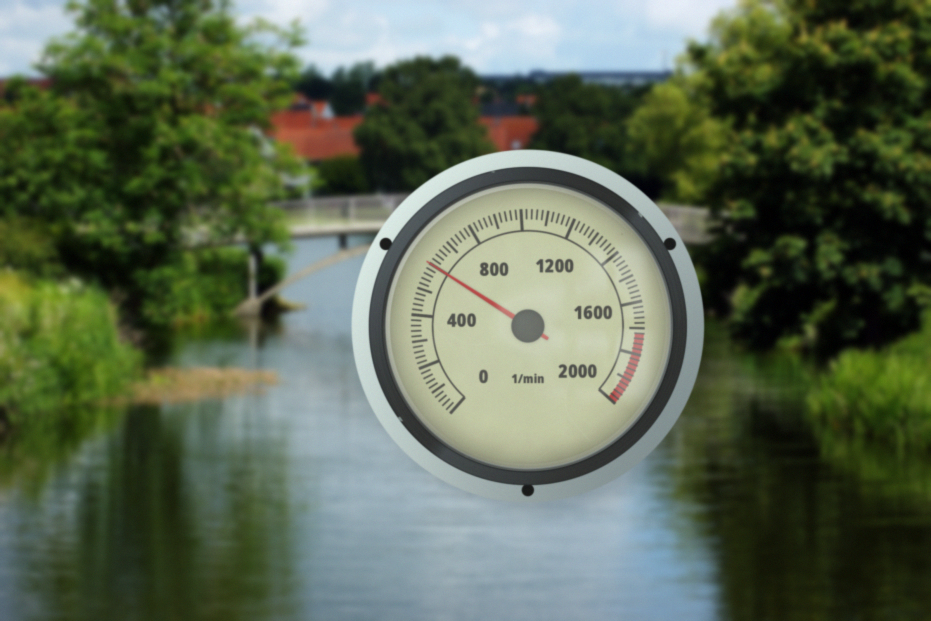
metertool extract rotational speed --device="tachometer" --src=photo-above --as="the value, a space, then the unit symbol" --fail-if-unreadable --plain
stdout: 600 rpm
